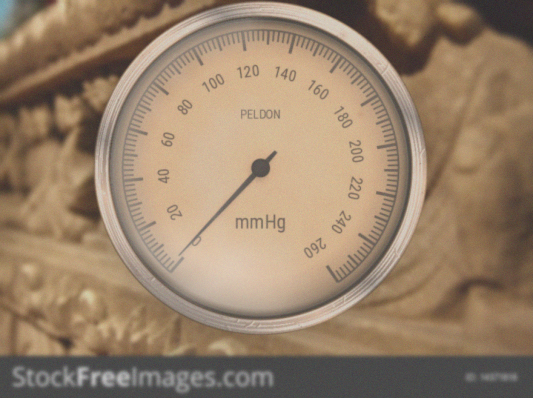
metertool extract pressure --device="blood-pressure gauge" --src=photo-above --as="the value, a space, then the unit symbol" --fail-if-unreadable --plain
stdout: 2 mmHg
